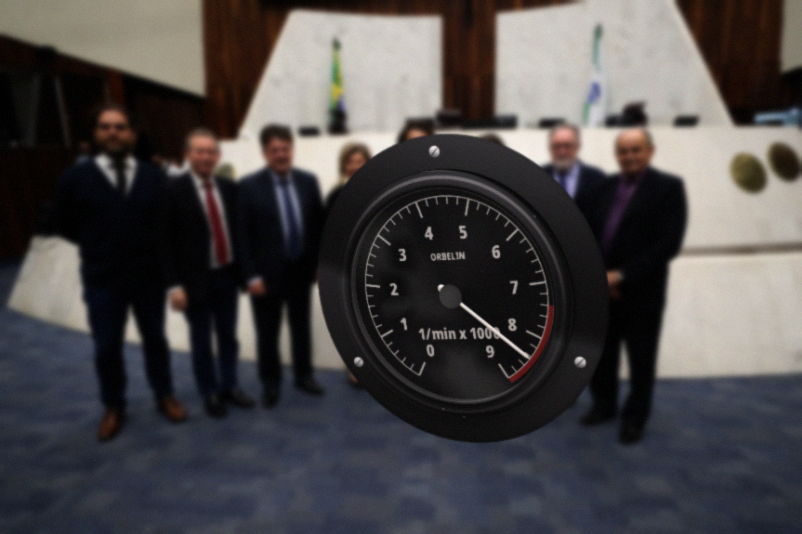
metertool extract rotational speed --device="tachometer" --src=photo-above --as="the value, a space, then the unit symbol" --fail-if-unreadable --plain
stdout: 8400 rpm
